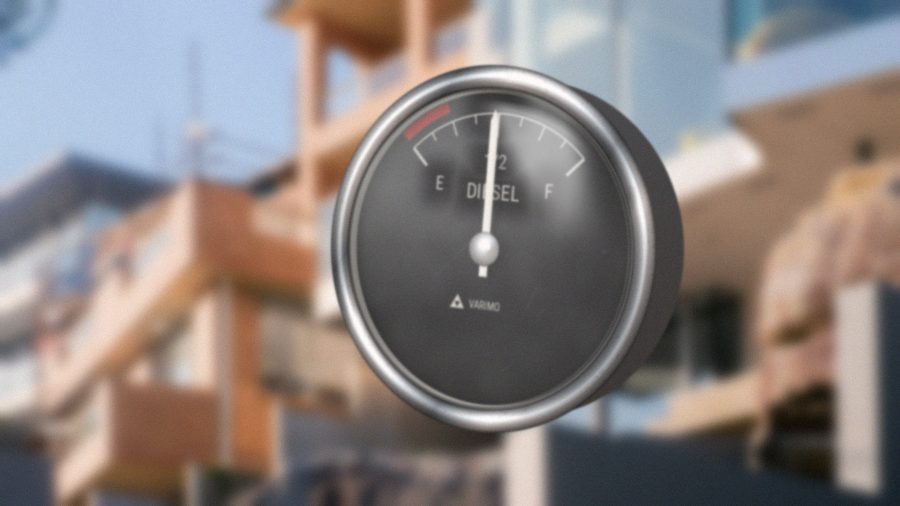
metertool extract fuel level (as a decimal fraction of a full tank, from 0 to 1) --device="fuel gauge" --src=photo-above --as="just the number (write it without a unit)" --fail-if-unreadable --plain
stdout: 0.5
